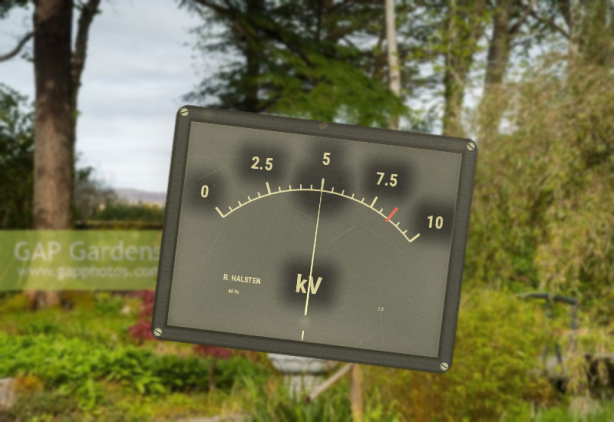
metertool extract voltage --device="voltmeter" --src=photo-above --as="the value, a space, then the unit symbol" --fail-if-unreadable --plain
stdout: 5 kV
